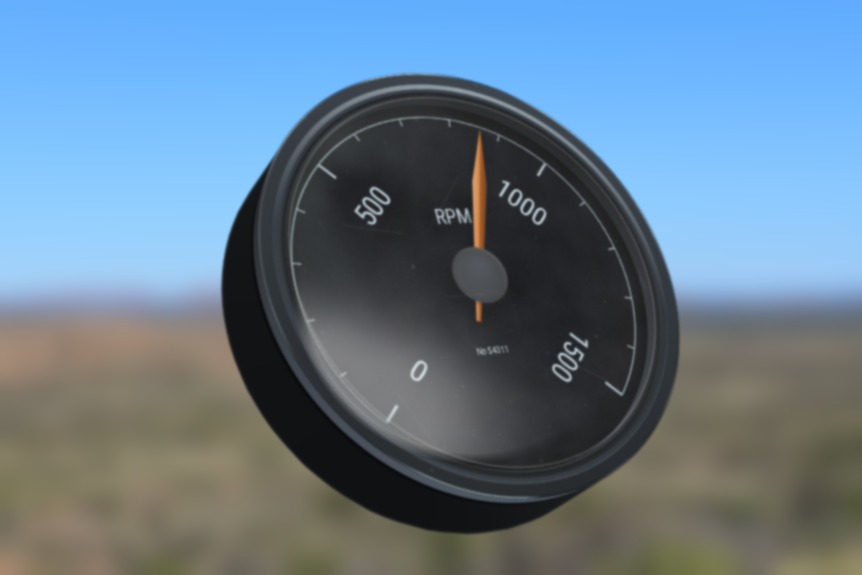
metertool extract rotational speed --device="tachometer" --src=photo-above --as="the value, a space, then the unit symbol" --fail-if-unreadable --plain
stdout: 850 rpm
